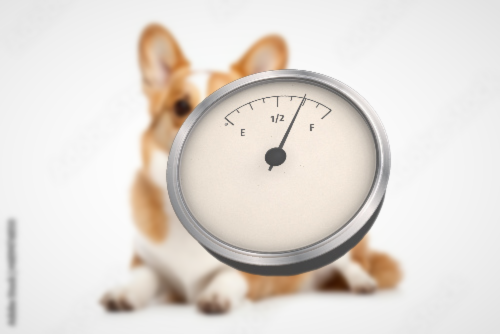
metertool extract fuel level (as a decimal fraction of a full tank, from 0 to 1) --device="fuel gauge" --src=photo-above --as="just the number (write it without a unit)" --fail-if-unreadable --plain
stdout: 0.75
